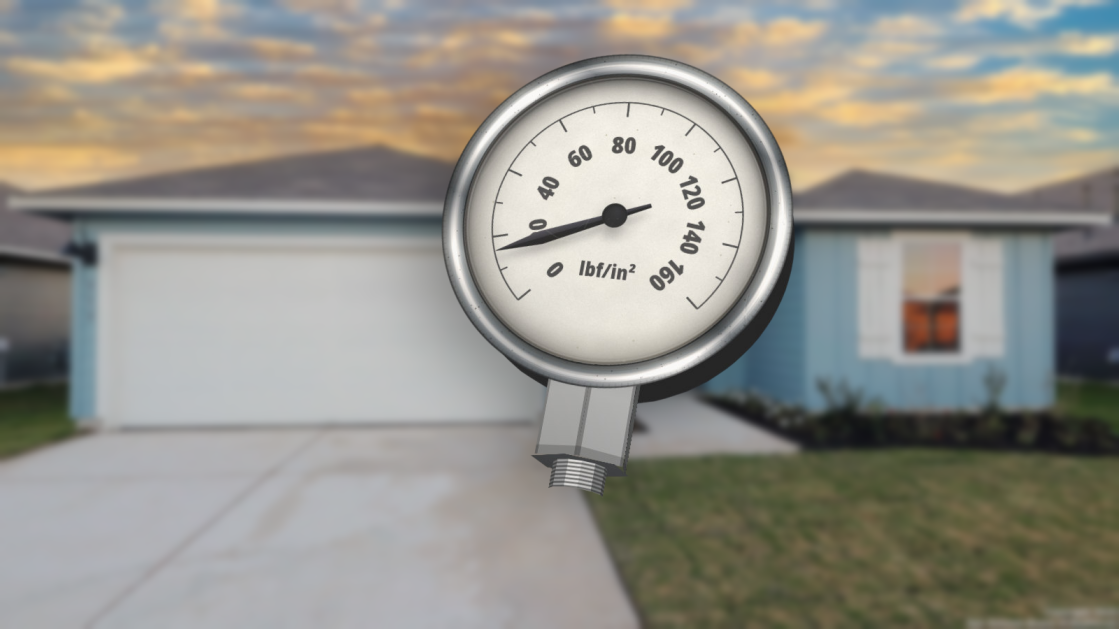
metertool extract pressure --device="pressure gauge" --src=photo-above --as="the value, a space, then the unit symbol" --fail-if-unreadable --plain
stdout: 15 psi
